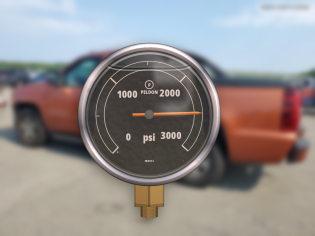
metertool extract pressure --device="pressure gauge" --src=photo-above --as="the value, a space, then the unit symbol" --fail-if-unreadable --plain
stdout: 2500 psi
